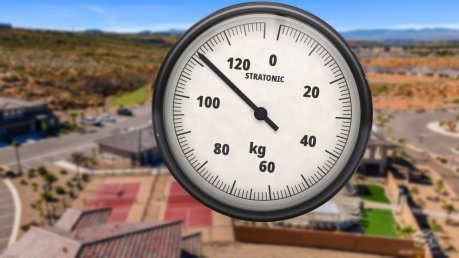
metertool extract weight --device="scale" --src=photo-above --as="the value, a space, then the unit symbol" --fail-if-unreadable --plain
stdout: 112 kg
